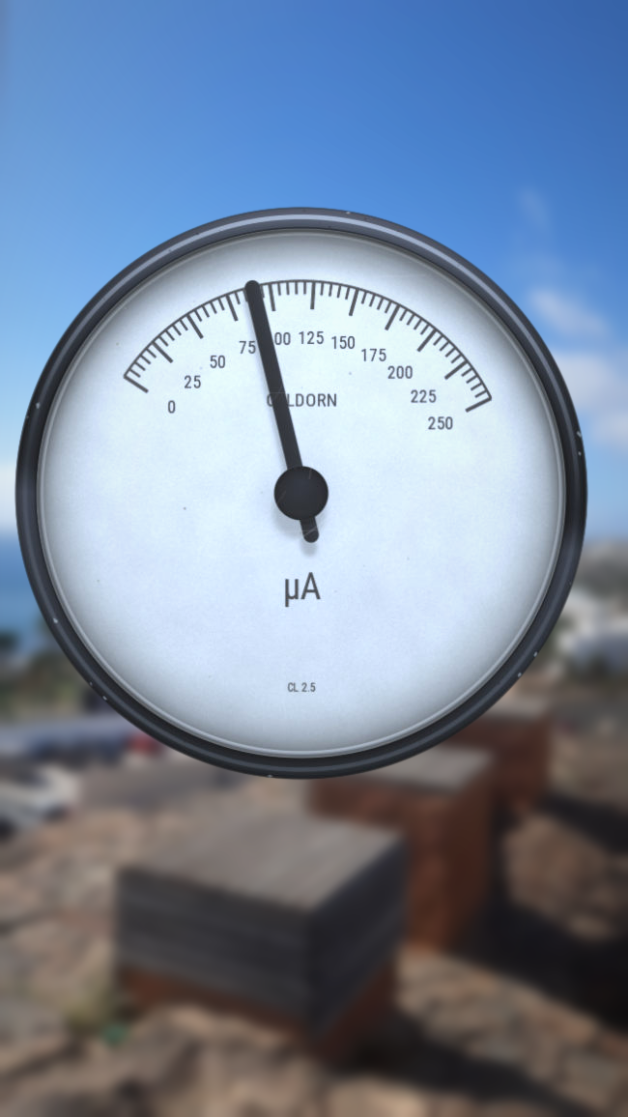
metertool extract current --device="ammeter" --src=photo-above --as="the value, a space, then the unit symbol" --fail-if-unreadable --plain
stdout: 90 µA
